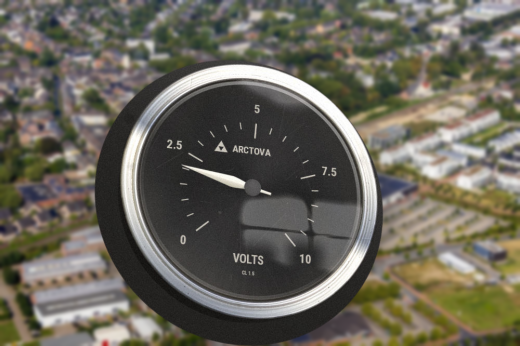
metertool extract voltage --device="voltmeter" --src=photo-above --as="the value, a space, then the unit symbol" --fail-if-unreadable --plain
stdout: 2 V
